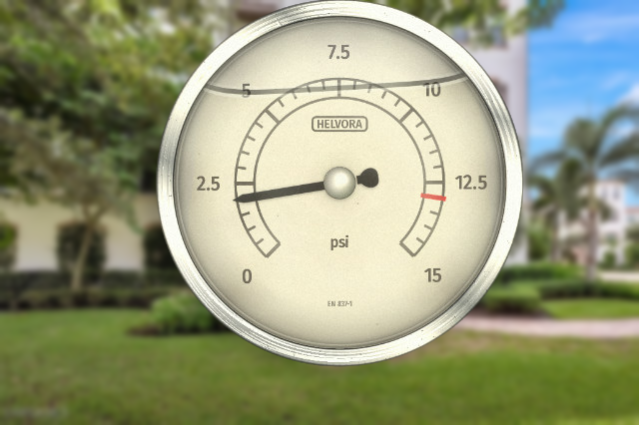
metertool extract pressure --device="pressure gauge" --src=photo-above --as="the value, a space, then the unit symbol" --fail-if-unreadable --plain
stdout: 2 psi
